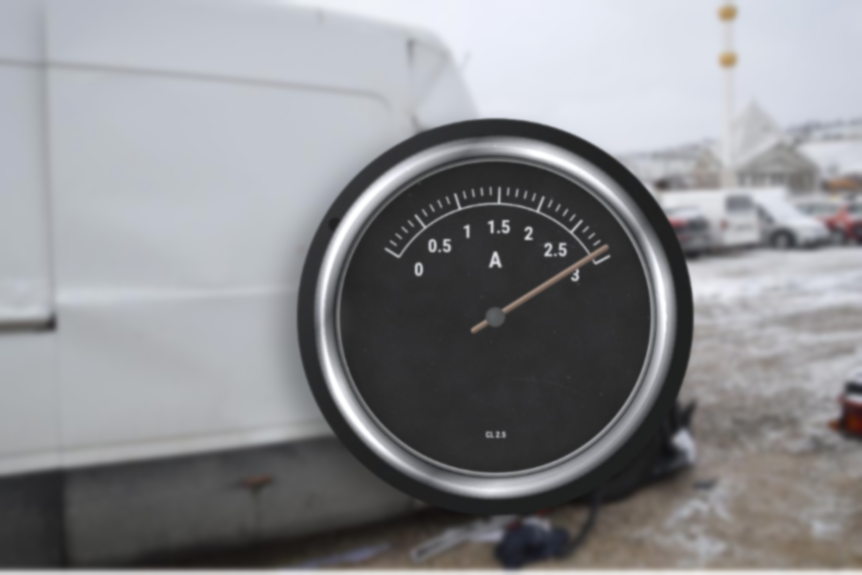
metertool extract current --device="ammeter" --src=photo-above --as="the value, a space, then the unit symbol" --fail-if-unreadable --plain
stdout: 2.9 A
